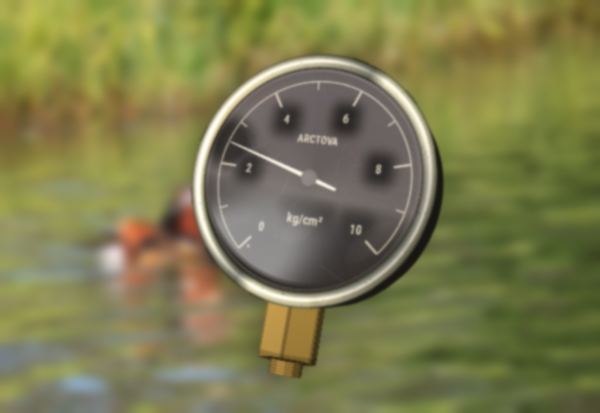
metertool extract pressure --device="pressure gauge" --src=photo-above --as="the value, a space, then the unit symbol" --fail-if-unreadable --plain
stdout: 2.5 kg/cm²
